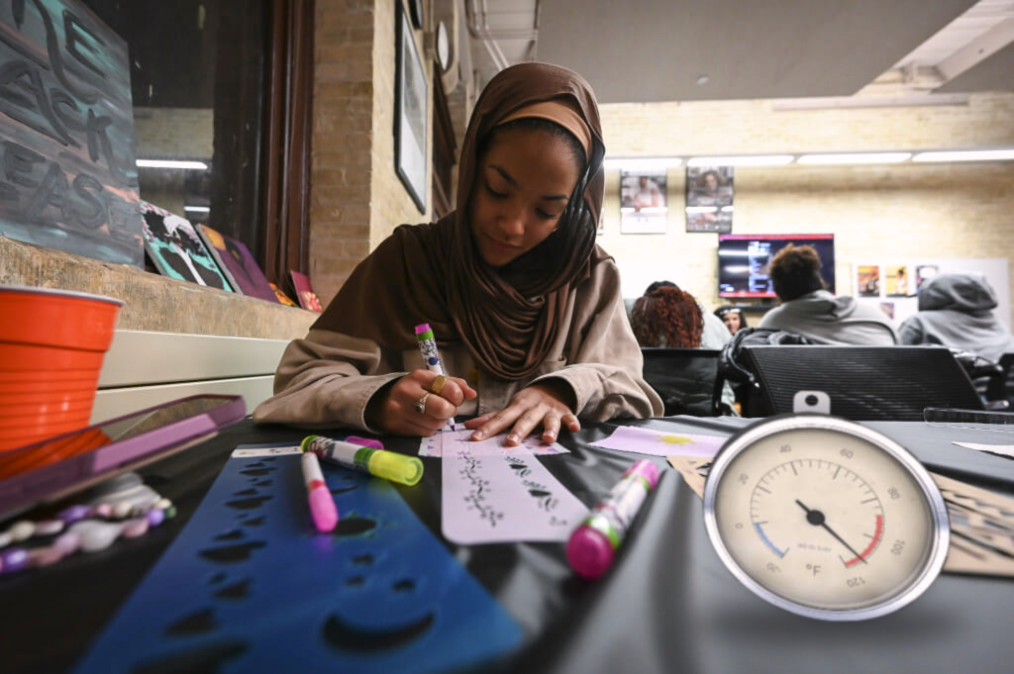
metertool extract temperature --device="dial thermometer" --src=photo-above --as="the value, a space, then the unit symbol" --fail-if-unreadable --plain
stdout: 112 °F
